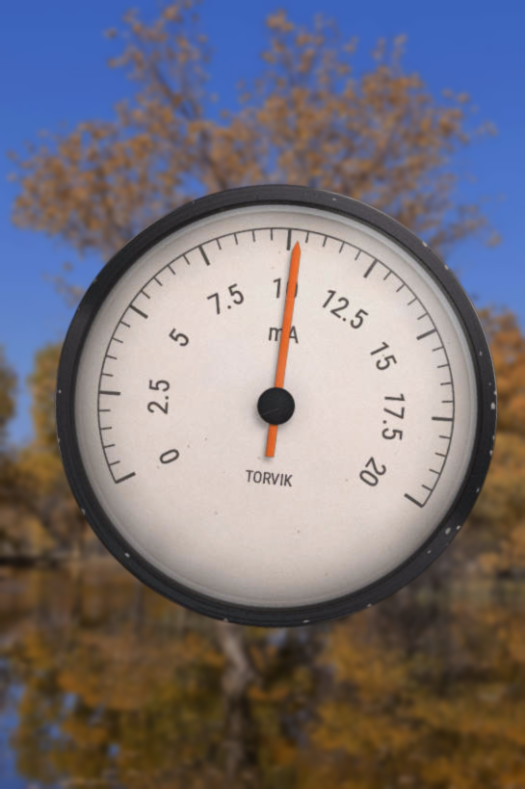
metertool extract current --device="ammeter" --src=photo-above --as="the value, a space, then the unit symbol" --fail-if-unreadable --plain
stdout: 10.25 mA
